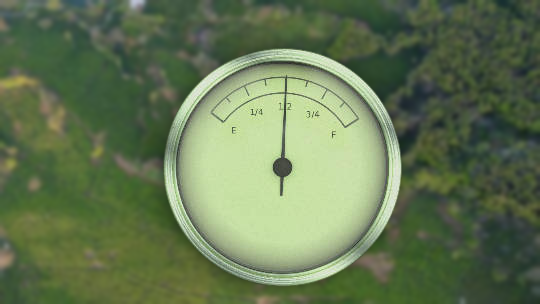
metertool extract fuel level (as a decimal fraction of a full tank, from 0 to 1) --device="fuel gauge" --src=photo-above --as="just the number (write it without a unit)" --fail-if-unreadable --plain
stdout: 0.5
